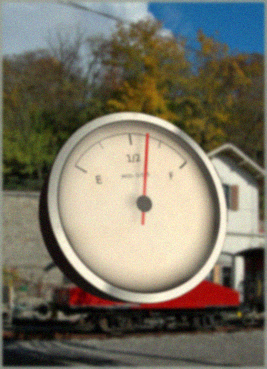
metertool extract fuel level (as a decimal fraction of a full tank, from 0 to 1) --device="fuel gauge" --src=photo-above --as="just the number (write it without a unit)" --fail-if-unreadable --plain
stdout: 0.625
